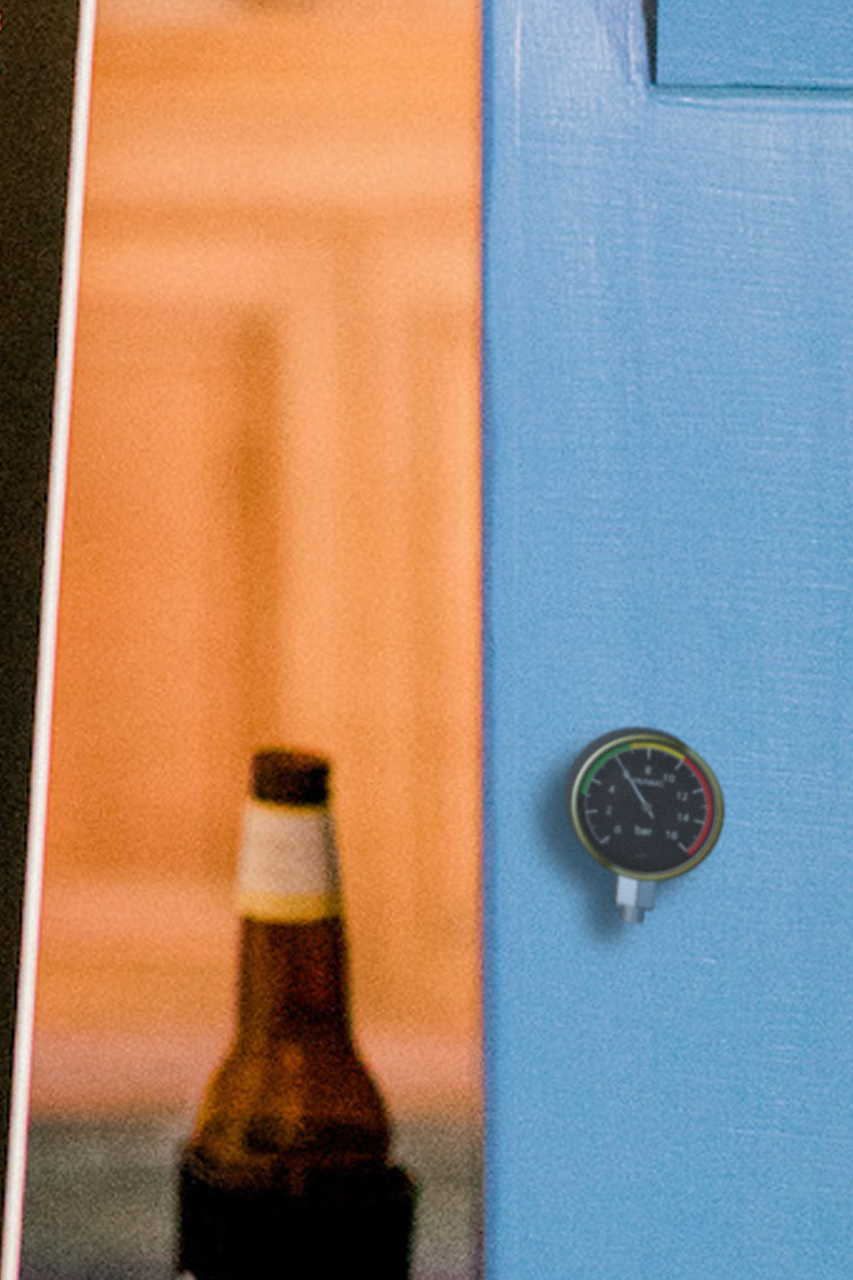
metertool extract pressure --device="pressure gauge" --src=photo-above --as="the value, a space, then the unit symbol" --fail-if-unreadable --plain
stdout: 6 bar
